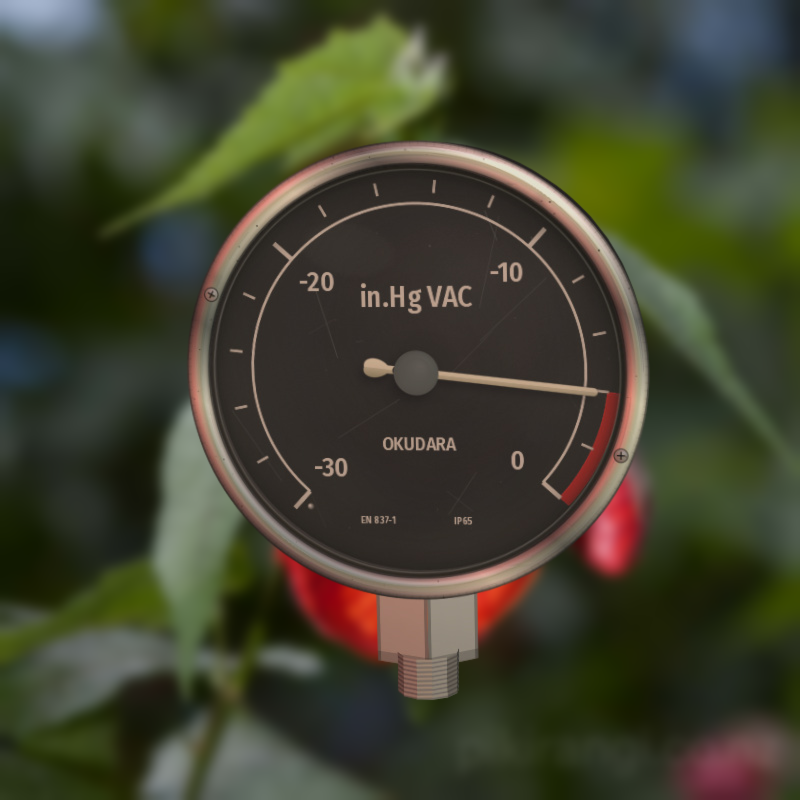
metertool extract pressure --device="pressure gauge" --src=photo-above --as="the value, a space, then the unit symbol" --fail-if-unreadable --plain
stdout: -4 inHg
